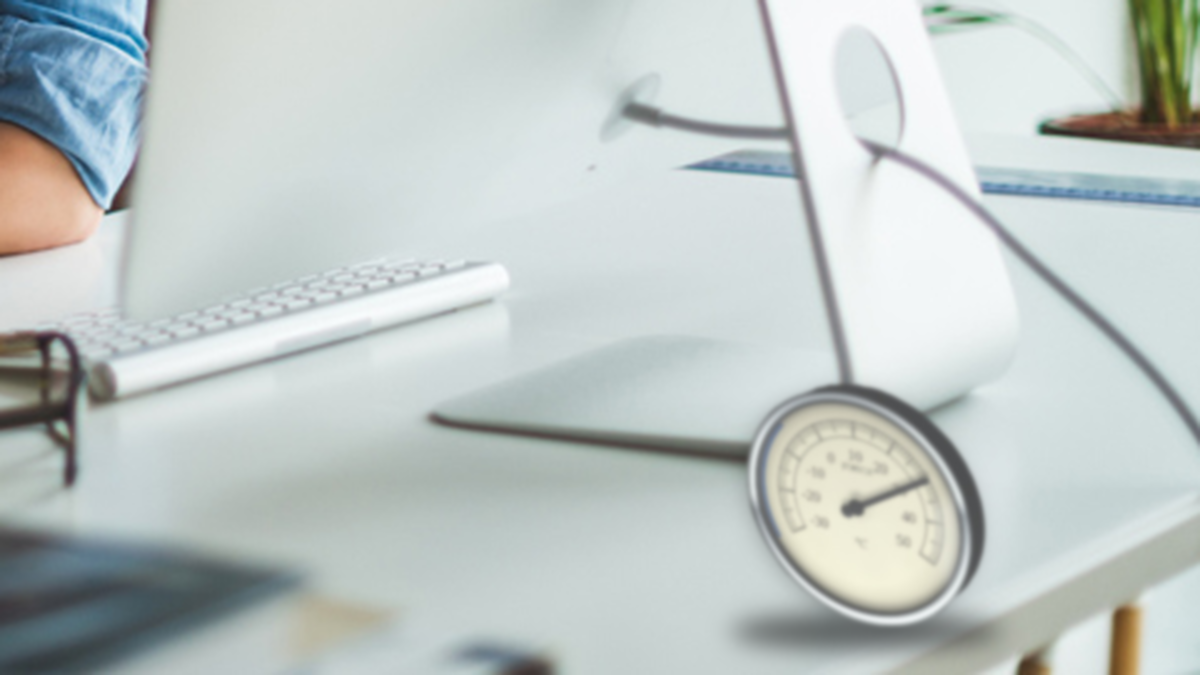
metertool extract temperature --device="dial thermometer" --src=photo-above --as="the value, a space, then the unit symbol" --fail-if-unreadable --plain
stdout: 30 °C
